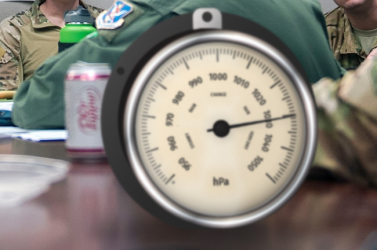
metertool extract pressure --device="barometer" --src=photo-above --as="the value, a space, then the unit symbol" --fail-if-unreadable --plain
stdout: 1030 hPa
